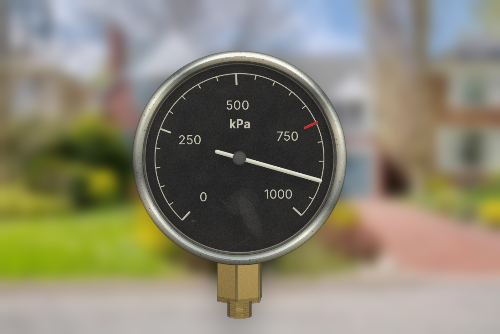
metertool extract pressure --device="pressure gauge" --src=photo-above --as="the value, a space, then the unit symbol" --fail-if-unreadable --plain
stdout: 900 kPa
